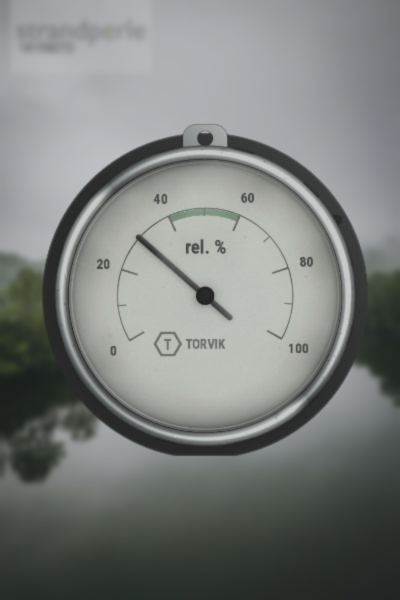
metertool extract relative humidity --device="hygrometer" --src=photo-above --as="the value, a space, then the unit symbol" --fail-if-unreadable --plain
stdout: 30 %
